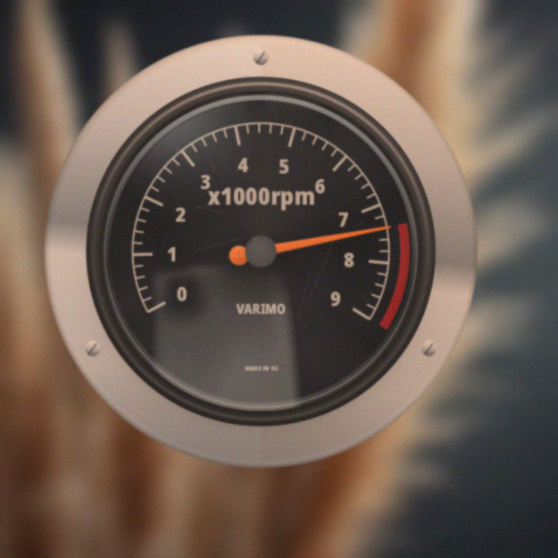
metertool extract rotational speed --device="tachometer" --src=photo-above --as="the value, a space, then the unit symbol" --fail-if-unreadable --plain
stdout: 7400 rpm
